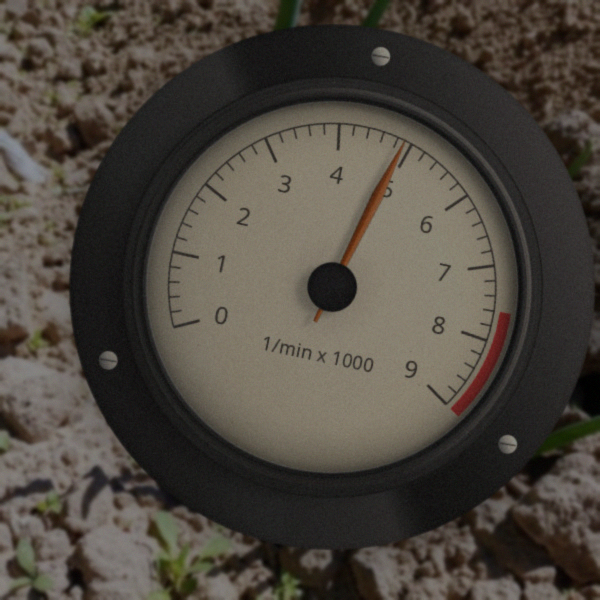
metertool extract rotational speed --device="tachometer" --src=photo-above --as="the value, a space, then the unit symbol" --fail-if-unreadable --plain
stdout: 4900 rpm
